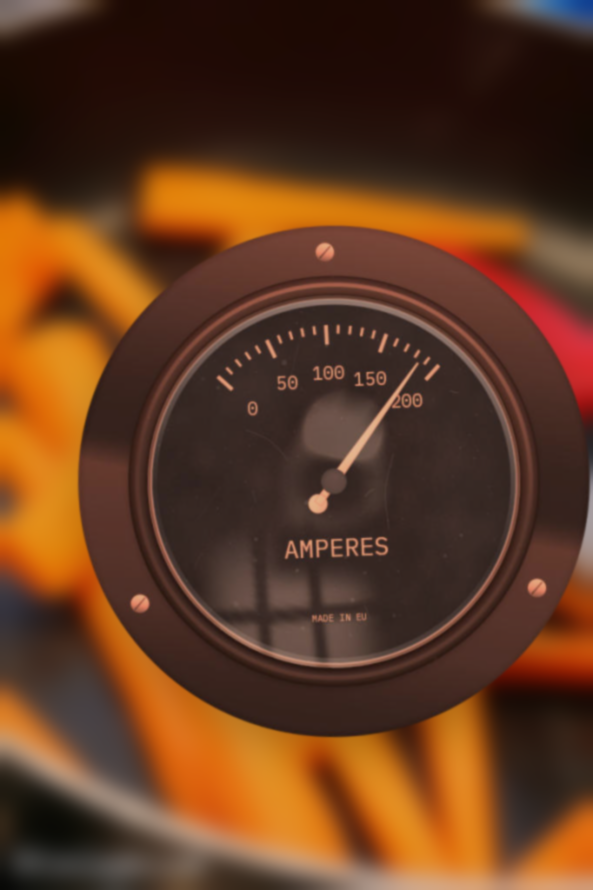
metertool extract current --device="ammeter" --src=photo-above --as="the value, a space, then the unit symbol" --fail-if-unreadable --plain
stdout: 185 A
